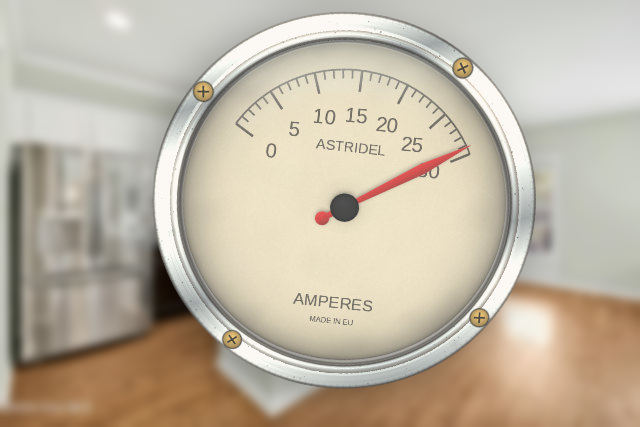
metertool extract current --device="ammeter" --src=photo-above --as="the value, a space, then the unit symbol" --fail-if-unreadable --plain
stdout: 29 A
